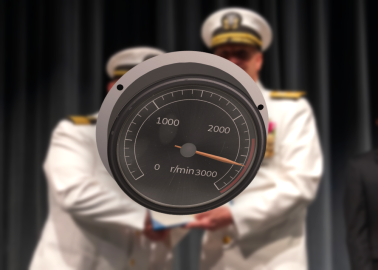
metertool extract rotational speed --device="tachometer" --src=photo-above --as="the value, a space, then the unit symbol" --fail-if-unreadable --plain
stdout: 2600 rpm
